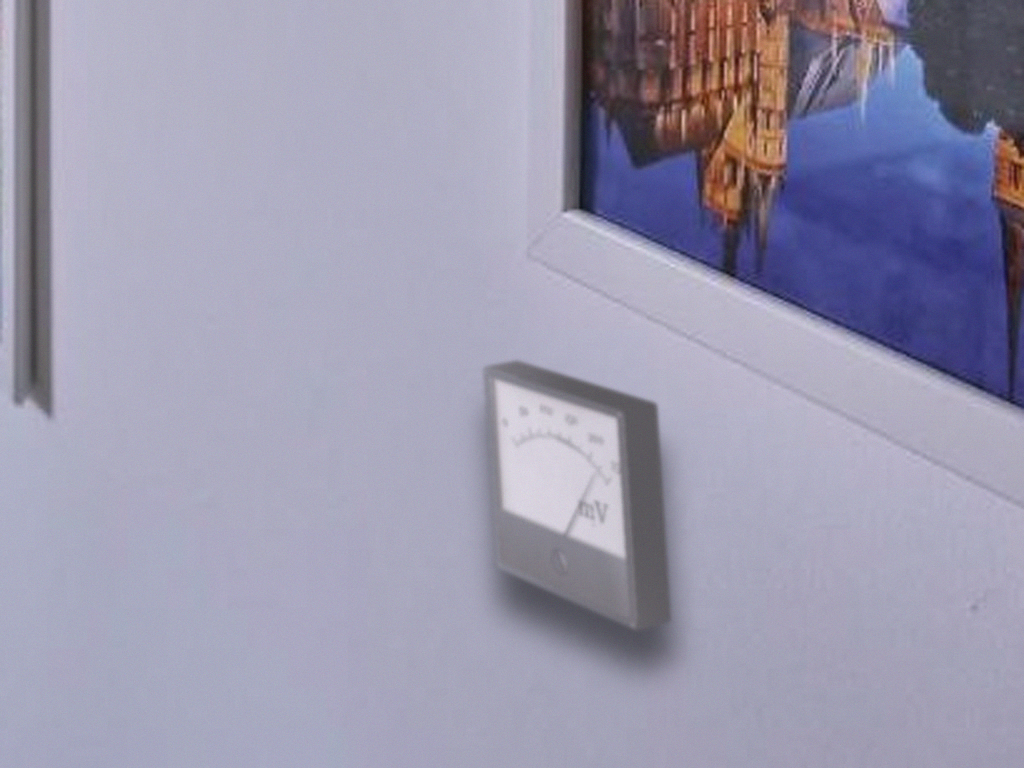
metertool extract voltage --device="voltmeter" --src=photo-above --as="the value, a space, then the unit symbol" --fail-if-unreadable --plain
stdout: 225 mV
